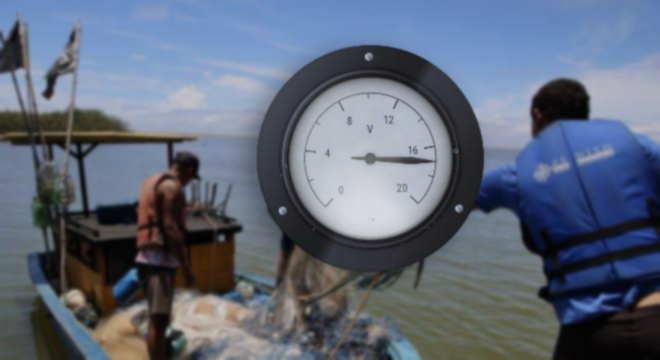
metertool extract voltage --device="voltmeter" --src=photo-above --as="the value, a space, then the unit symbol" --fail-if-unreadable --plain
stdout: 17 V
